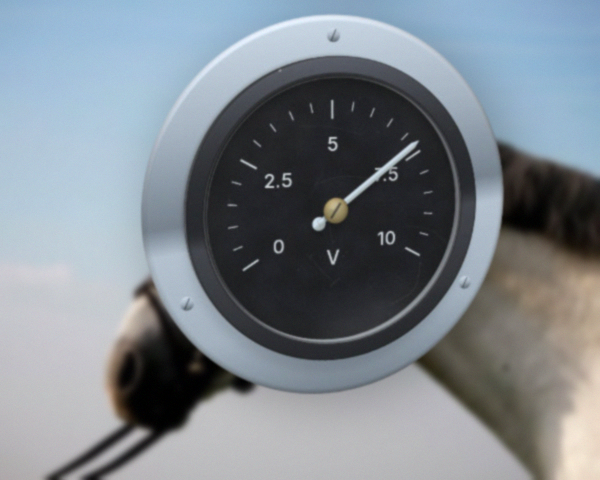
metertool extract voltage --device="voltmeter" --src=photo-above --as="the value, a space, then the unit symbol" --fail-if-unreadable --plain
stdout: 7.25 V
